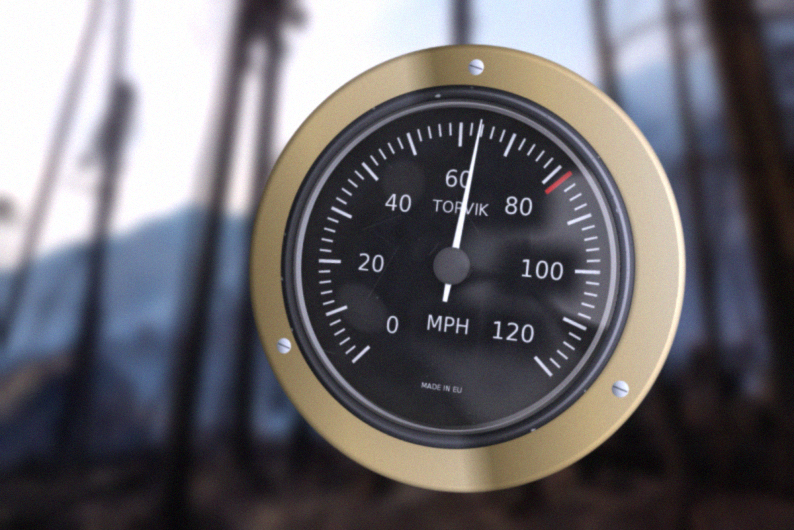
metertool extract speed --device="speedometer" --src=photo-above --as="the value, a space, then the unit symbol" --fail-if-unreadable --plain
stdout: 64 mph
